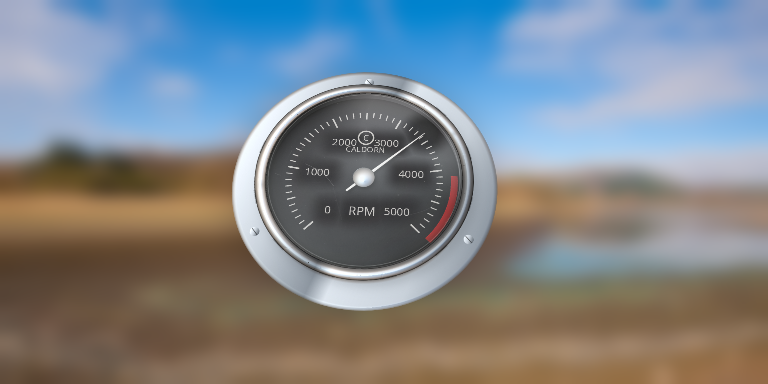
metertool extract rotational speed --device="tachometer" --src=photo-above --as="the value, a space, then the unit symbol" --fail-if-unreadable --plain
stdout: 3400 rpm
